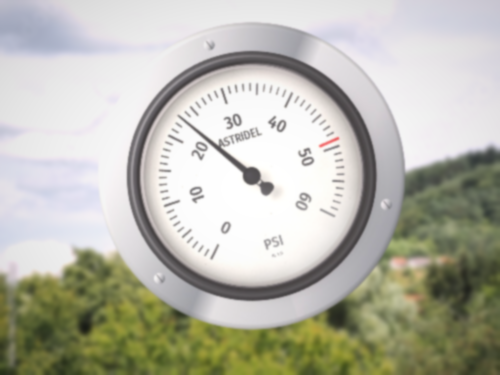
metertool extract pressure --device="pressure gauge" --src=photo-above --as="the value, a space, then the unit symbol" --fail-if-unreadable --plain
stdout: 23 psi
